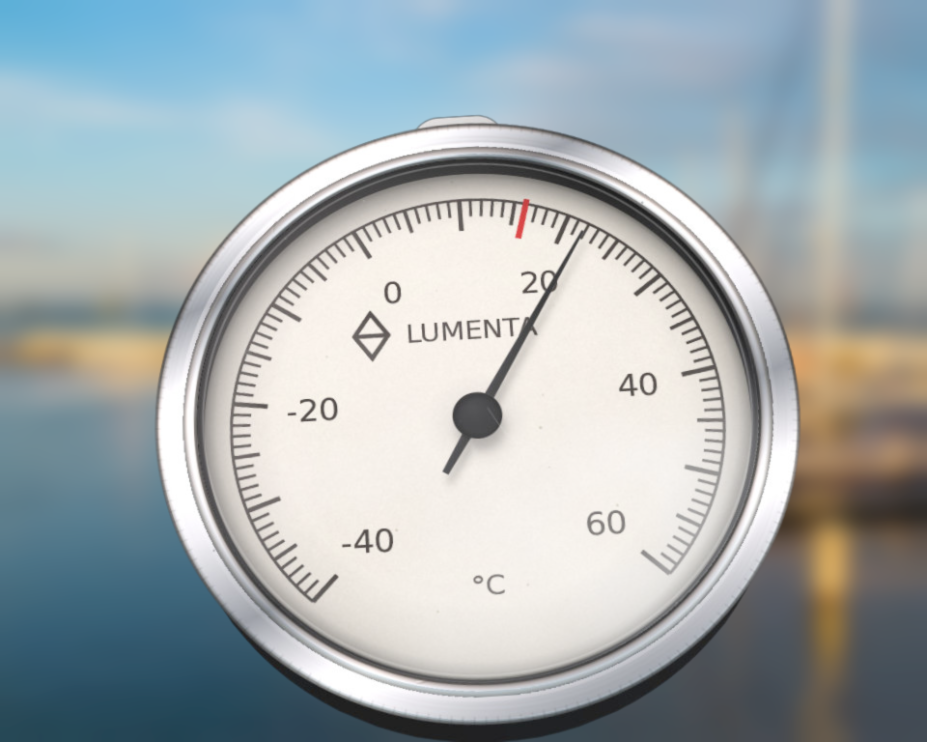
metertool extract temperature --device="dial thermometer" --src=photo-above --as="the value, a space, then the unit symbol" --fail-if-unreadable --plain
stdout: 22 °C
